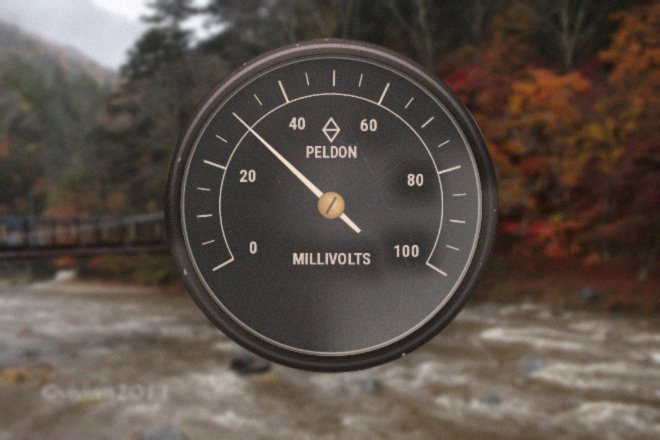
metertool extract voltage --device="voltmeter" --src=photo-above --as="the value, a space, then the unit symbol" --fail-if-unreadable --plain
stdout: 30 mV
